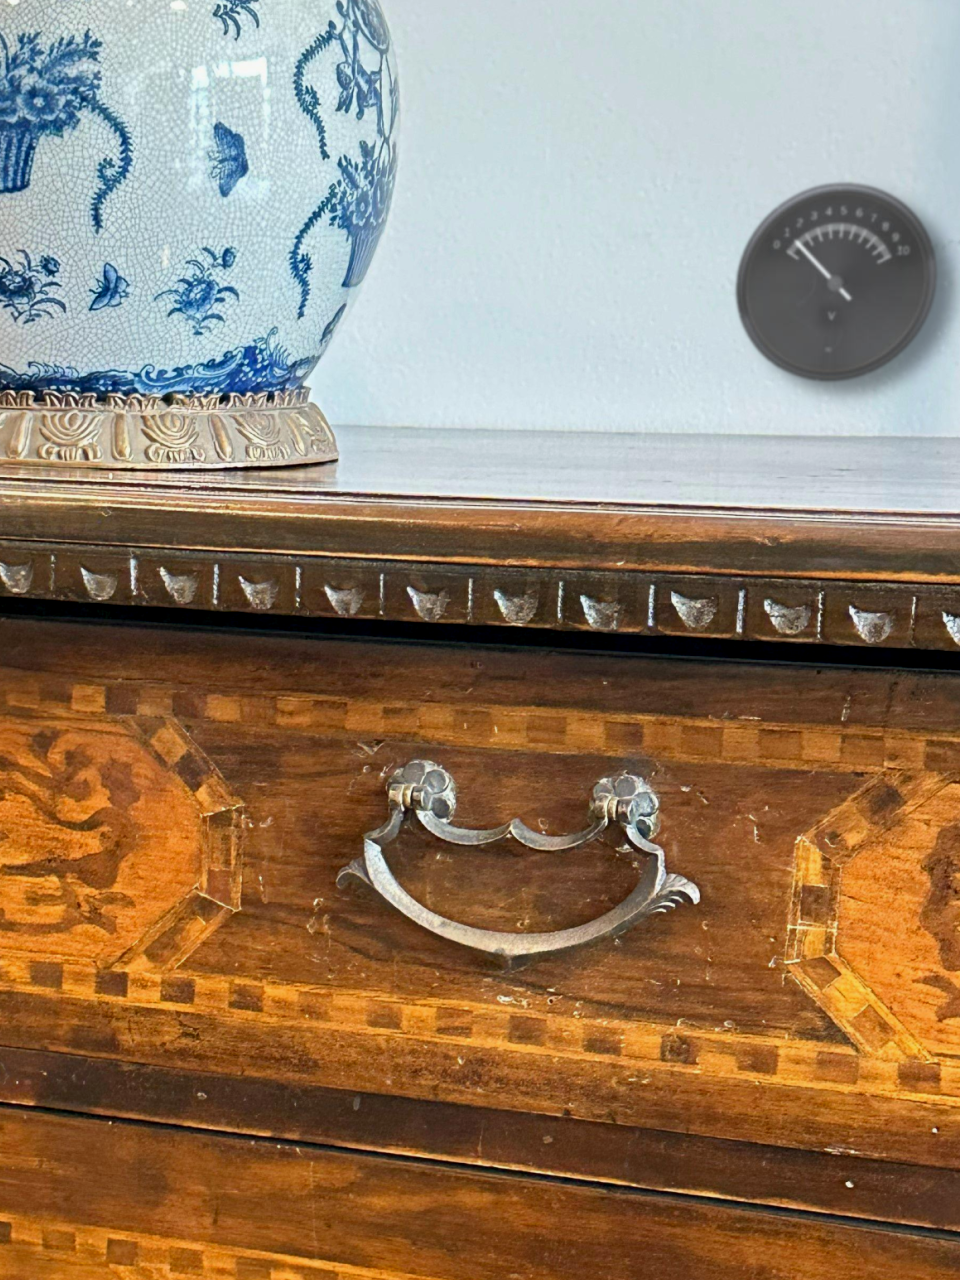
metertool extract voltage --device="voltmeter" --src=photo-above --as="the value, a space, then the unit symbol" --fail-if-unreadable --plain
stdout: 1 V
